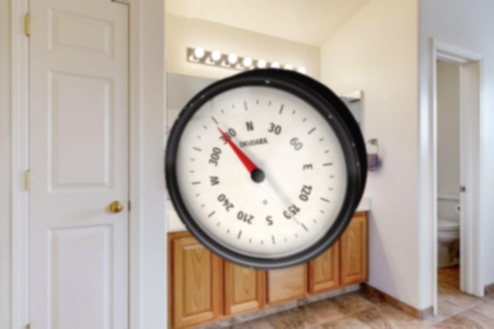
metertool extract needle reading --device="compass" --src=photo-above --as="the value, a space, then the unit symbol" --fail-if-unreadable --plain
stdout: 330 °
